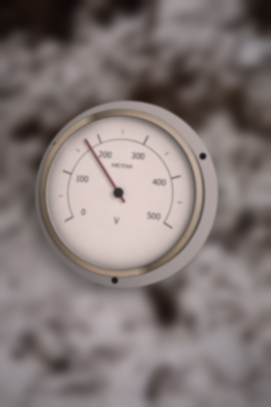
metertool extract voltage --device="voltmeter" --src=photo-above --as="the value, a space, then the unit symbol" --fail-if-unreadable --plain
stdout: 175 V
